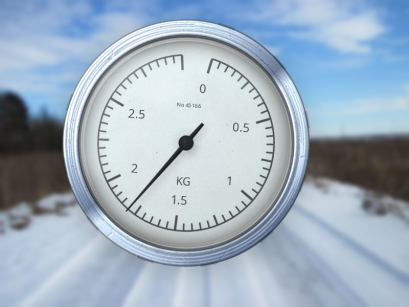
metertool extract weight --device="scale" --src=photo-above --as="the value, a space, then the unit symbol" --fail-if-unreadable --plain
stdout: 1.8 kg
